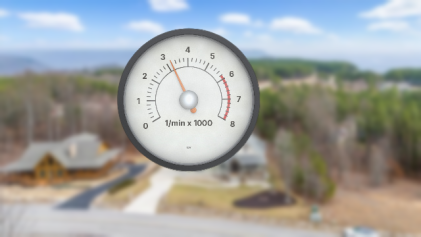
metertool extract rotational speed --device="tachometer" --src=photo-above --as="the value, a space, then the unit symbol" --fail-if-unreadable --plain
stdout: 3200 rpm
